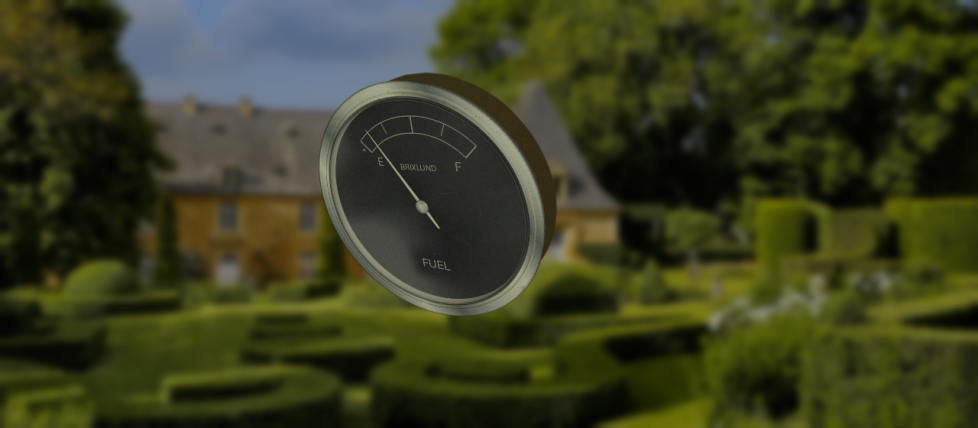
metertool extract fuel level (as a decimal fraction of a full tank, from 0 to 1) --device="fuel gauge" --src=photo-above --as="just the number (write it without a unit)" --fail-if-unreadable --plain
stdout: 0.125
